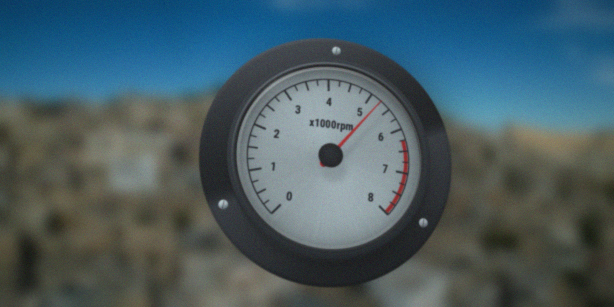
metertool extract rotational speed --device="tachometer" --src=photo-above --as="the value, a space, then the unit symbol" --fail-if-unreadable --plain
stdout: 5250 rpm
